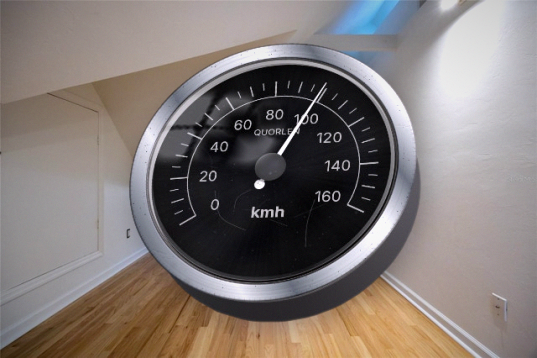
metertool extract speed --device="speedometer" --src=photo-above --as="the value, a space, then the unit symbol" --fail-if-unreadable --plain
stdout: 100 km/h
